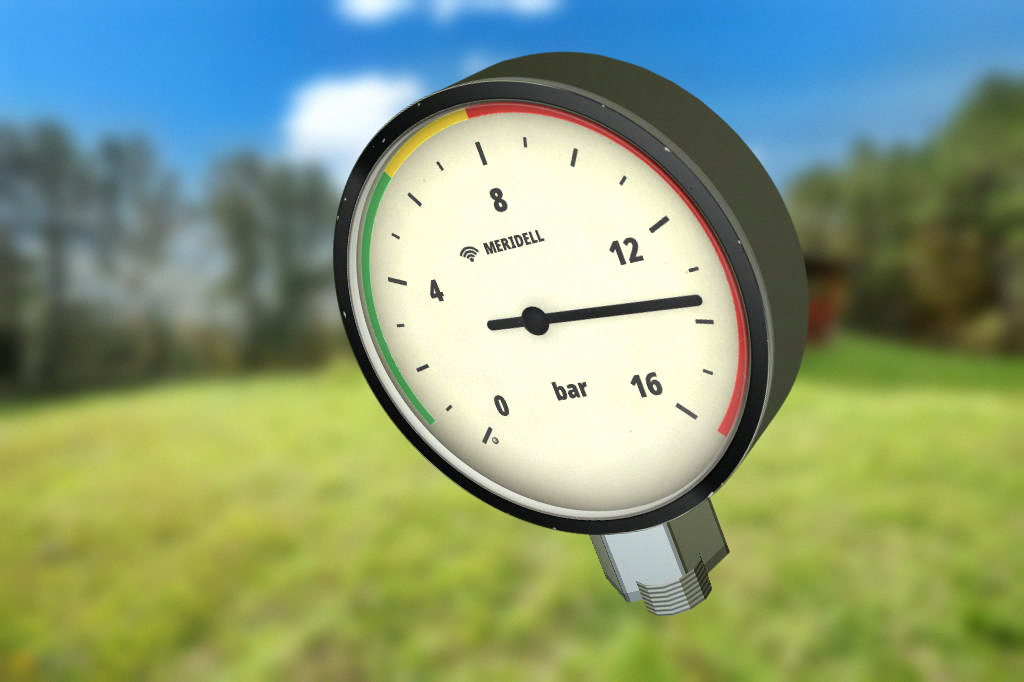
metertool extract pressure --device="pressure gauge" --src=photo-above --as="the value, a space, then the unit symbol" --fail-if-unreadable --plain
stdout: 13.5 bar
